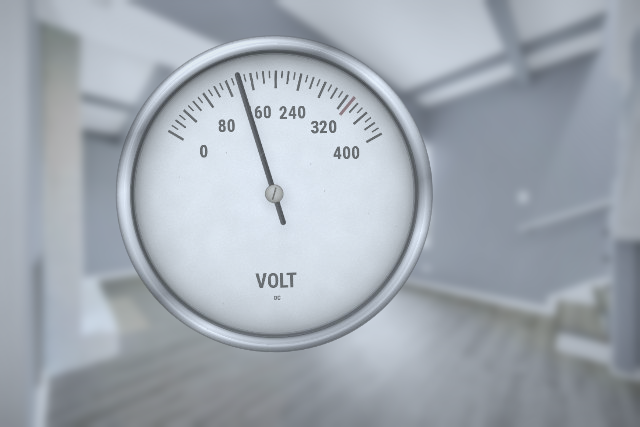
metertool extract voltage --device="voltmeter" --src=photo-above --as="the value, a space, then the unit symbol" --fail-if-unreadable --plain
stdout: 140 V
